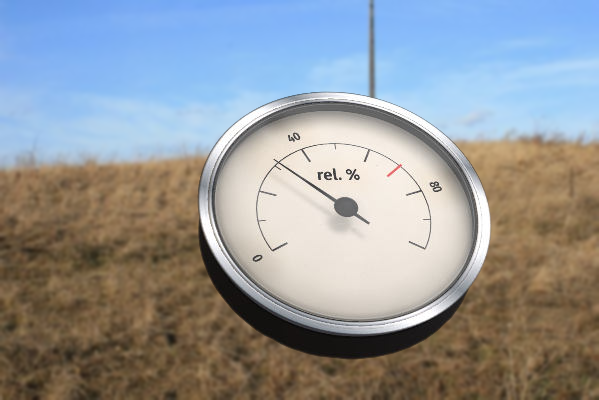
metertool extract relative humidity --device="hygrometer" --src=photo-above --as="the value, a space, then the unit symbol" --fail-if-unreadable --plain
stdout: 30 %
